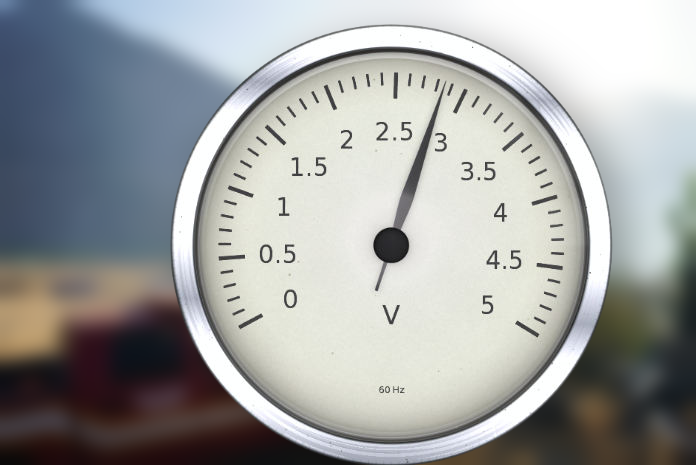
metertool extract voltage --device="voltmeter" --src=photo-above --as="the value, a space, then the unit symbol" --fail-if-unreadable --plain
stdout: 2.85 V
